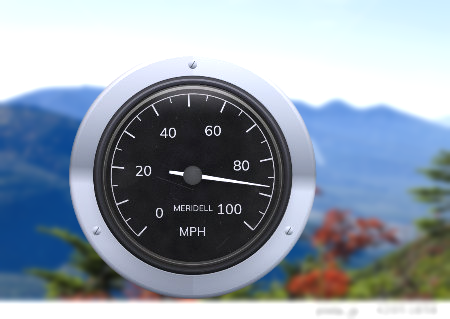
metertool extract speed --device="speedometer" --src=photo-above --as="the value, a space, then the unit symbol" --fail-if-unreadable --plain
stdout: 87.5 mph
